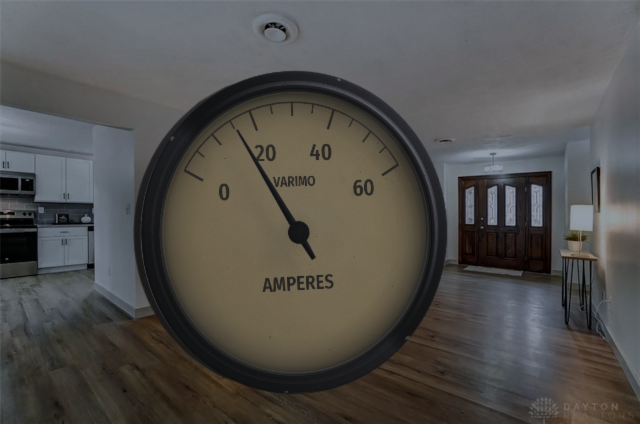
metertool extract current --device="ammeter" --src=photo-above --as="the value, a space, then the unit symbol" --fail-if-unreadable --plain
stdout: 15 A
